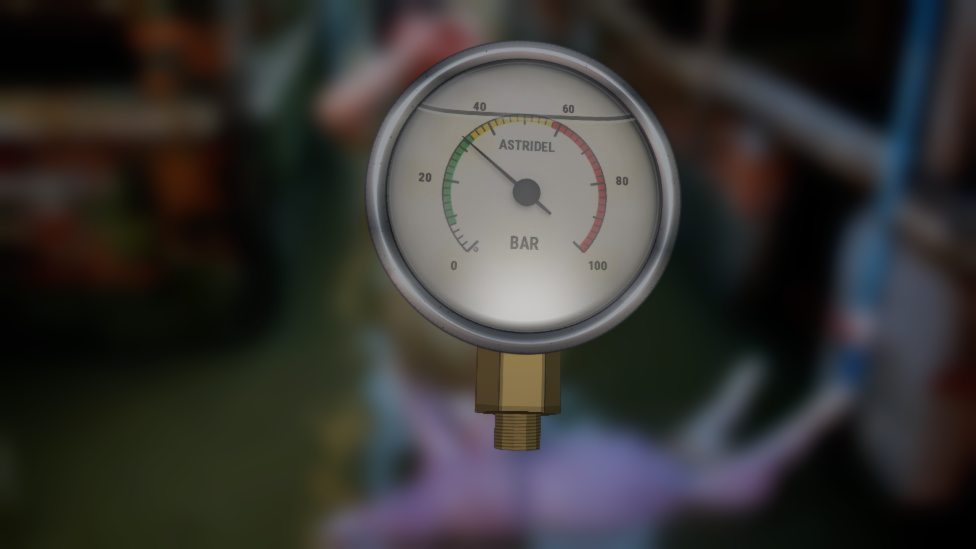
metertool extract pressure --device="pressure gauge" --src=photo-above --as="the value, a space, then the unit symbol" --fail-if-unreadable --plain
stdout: 32 bar
